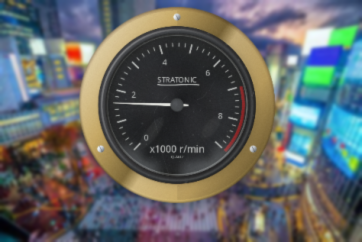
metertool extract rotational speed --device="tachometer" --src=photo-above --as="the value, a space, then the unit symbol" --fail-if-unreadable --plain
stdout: 1600 rpm
